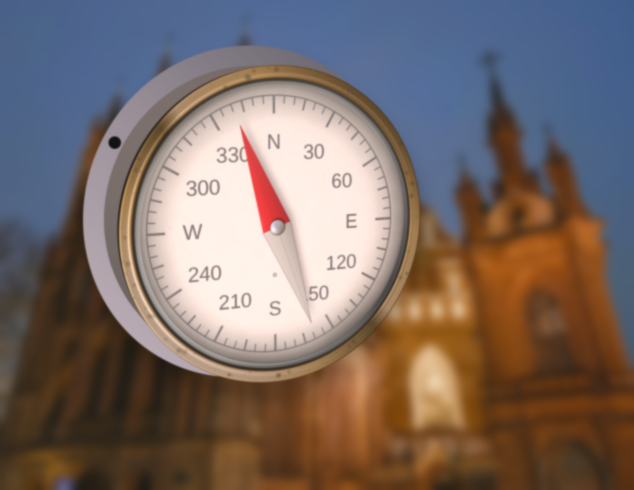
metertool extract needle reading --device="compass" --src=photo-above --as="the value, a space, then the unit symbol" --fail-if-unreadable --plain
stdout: 340 °
